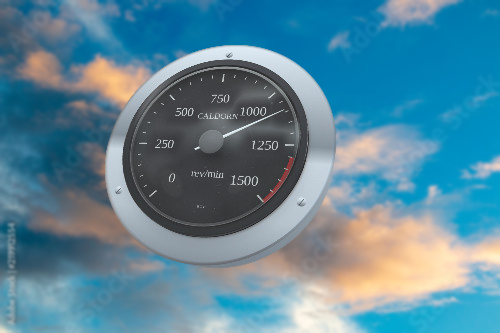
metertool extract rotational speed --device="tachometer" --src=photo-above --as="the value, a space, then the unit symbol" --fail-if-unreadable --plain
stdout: 1100 rpm
